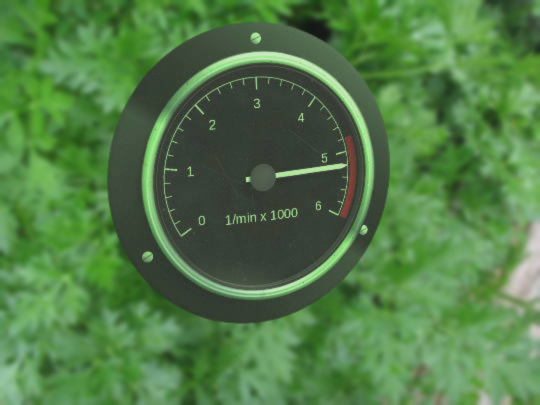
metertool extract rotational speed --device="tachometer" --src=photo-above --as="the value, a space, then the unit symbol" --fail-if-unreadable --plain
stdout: 5200 rpm
